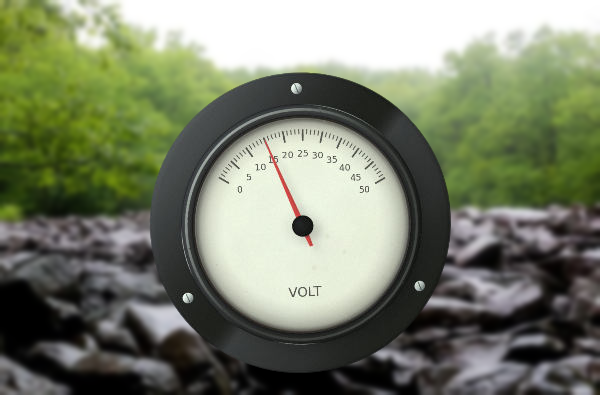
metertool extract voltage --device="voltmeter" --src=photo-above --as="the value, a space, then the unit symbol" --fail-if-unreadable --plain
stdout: 15 V
